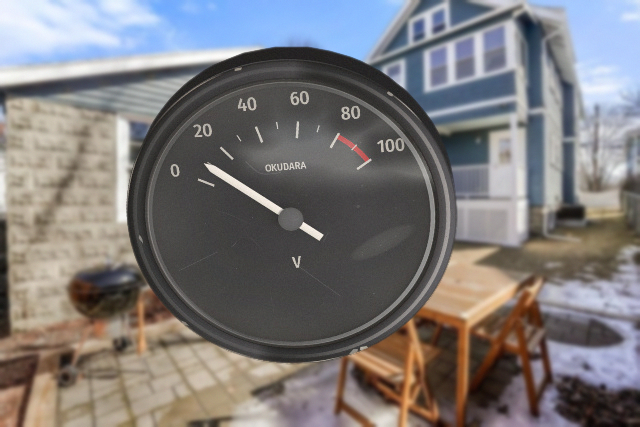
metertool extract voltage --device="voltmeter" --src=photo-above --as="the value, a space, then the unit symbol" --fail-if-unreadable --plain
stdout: 10 V
